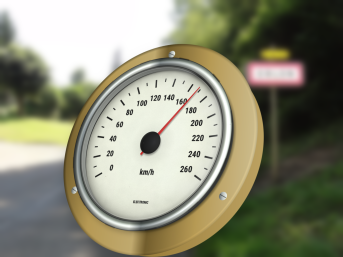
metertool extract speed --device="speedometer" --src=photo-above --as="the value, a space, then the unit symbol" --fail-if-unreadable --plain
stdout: 170 km/h
